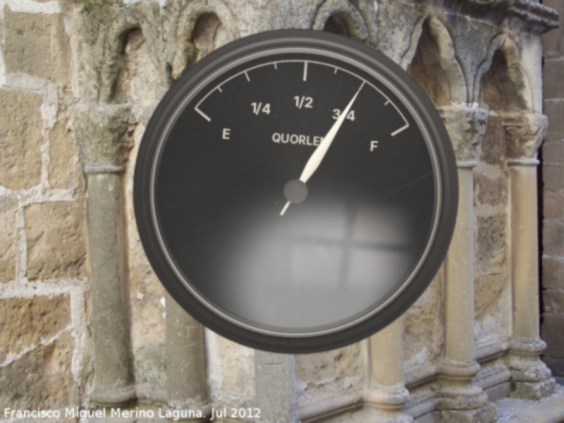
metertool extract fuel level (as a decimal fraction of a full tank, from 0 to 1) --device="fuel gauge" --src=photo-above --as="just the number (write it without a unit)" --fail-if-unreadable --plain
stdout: 0.75
